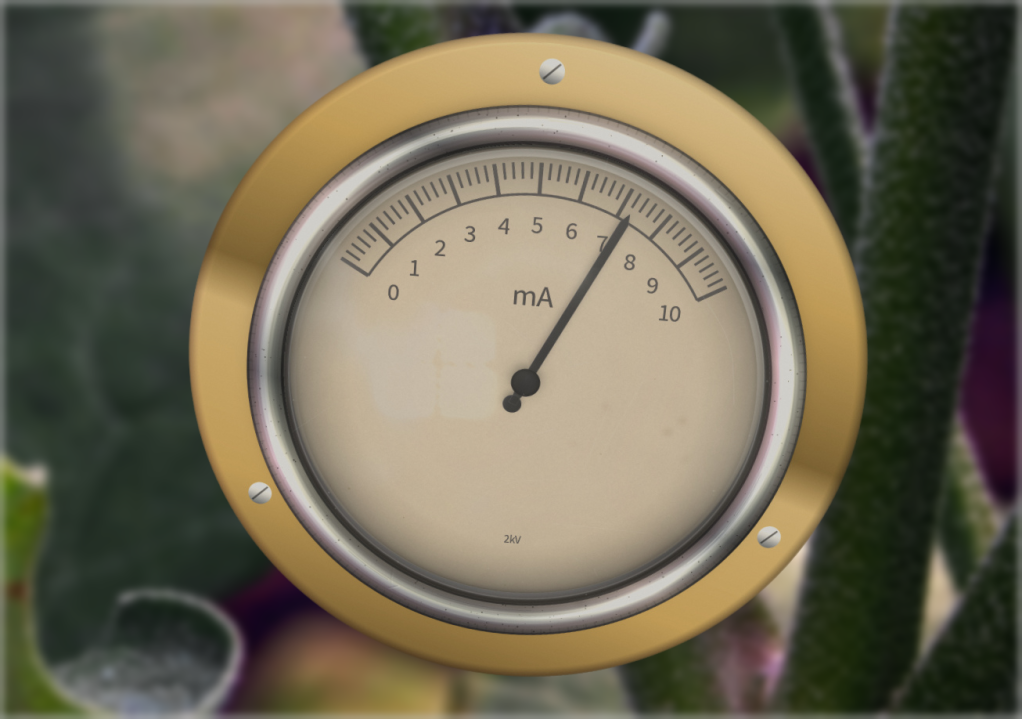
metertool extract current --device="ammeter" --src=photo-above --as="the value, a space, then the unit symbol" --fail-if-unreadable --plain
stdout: 7.2 mA
